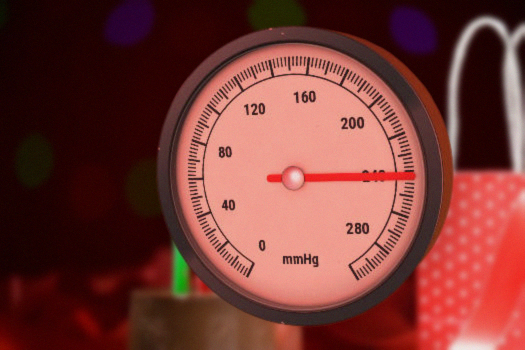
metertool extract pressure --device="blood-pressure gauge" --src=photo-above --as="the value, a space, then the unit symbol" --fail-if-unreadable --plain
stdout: 240 mmHg
